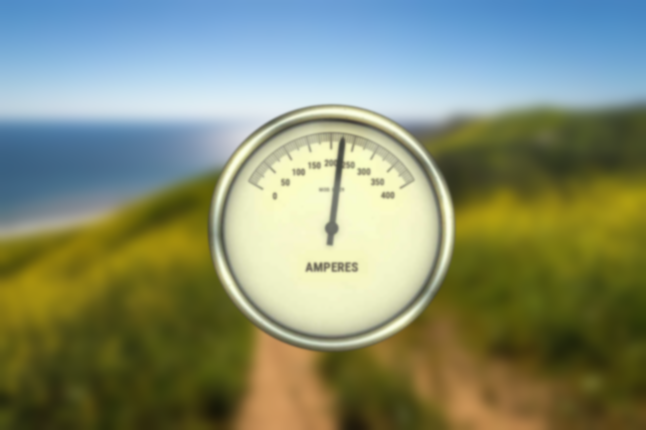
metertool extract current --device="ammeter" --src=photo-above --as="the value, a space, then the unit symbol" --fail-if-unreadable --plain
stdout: 225 A
